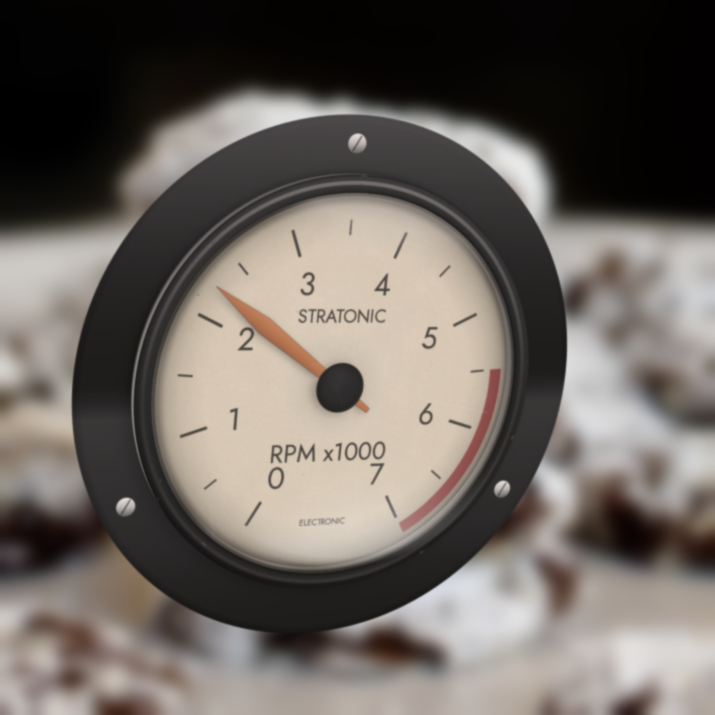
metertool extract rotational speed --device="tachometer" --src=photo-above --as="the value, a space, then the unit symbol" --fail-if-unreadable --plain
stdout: 2250 rpm
